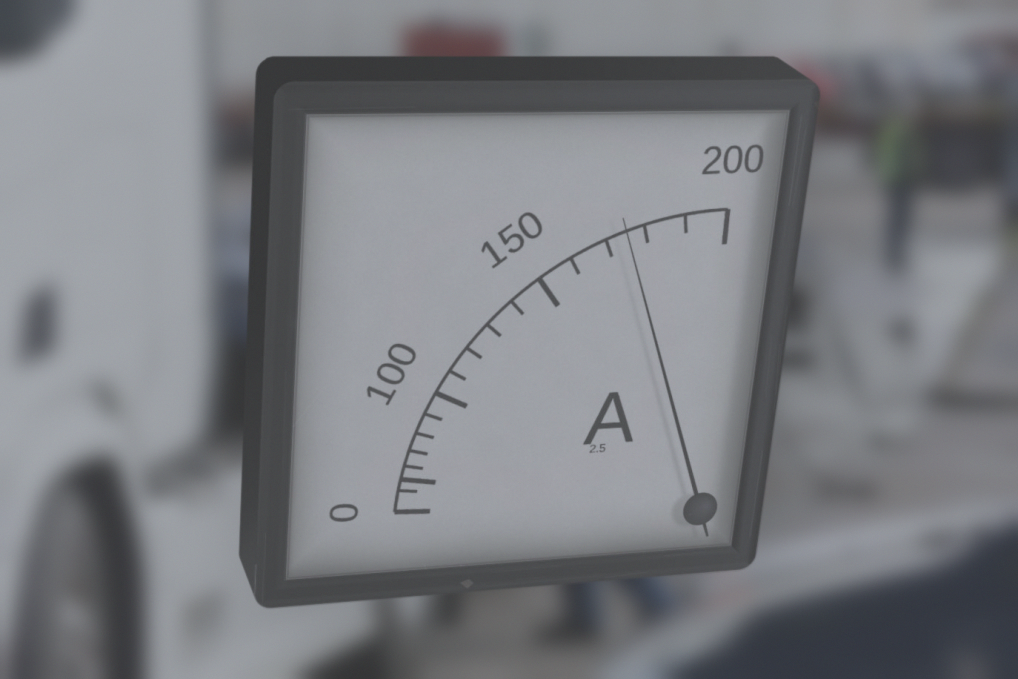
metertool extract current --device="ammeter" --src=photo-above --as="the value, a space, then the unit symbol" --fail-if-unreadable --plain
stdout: 175 A
